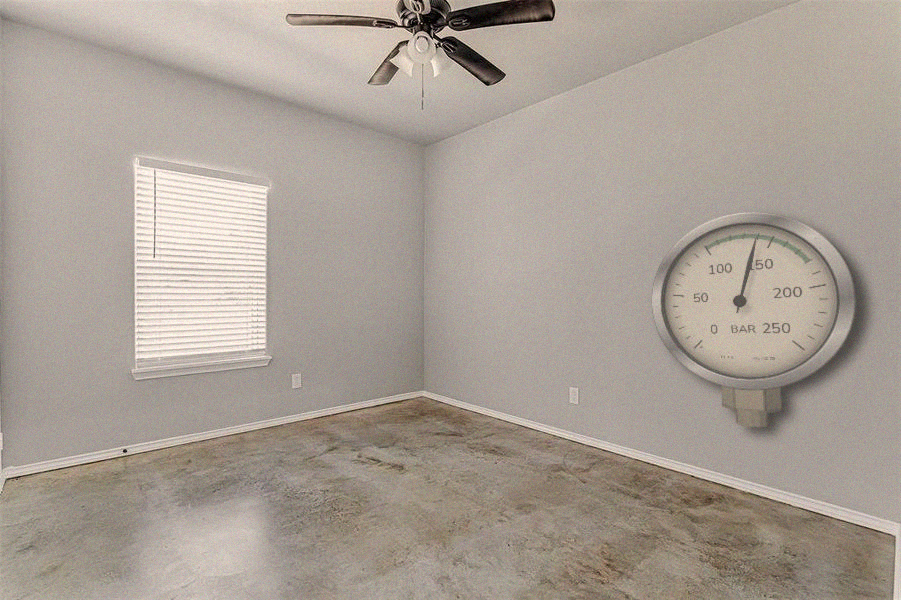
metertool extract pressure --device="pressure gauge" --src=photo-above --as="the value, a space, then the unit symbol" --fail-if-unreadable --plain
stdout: 140 bar
